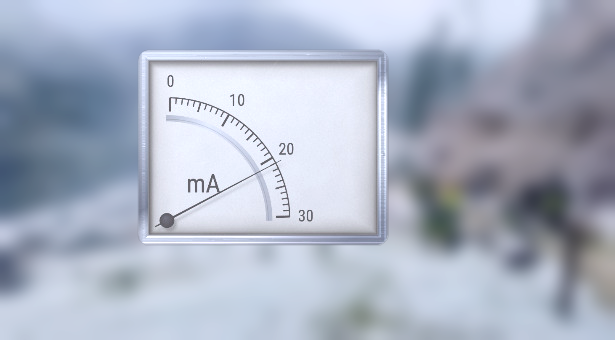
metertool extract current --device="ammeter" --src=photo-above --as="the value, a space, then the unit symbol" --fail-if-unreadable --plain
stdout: 21 mA
